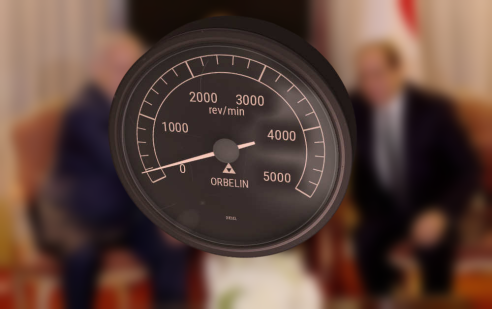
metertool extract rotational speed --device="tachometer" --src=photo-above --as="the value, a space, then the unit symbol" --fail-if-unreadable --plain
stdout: 200 rpm
